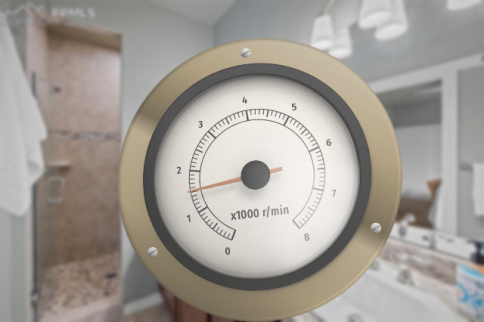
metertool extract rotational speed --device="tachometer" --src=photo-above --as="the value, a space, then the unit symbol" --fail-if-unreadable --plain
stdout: 1500 rpm
